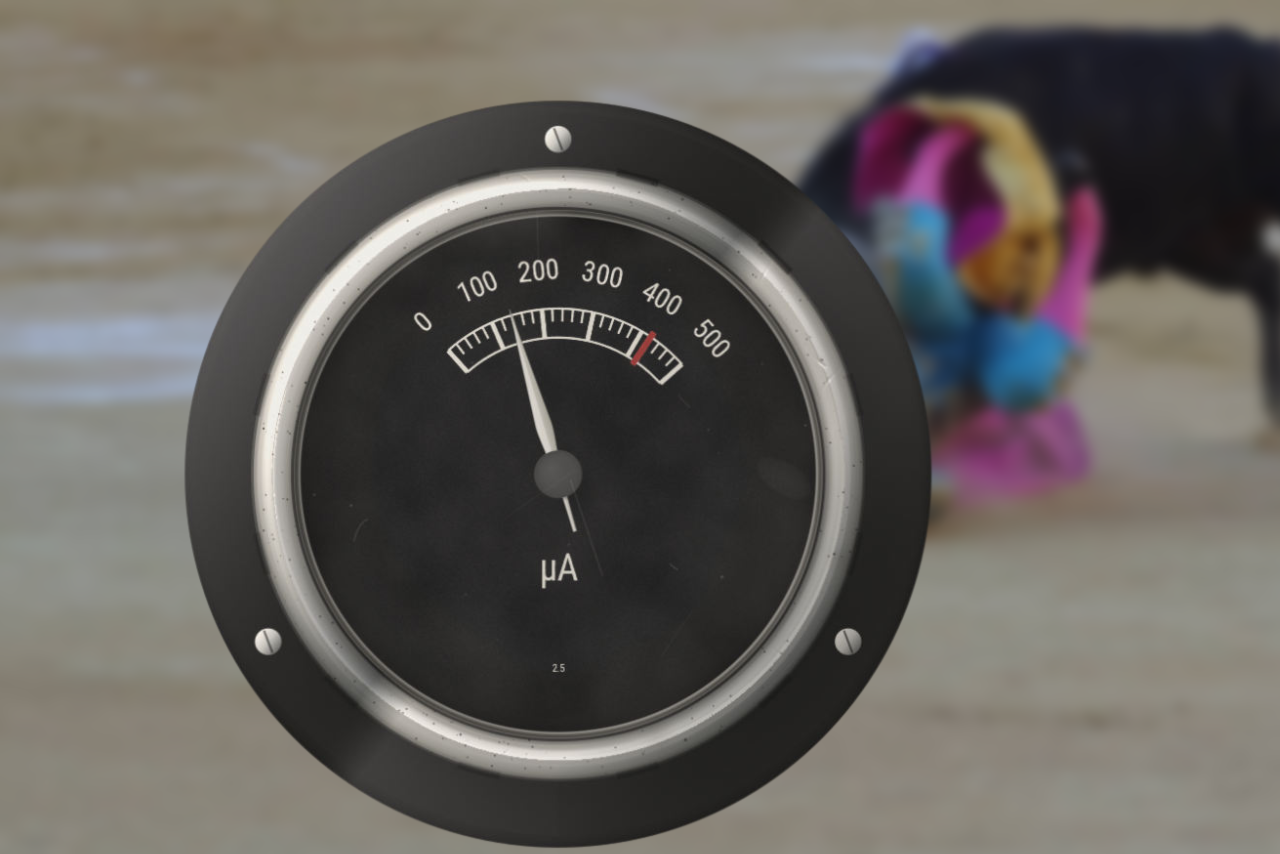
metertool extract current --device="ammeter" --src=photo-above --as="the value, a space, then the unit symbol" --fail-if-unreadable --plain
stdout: 140 µA
